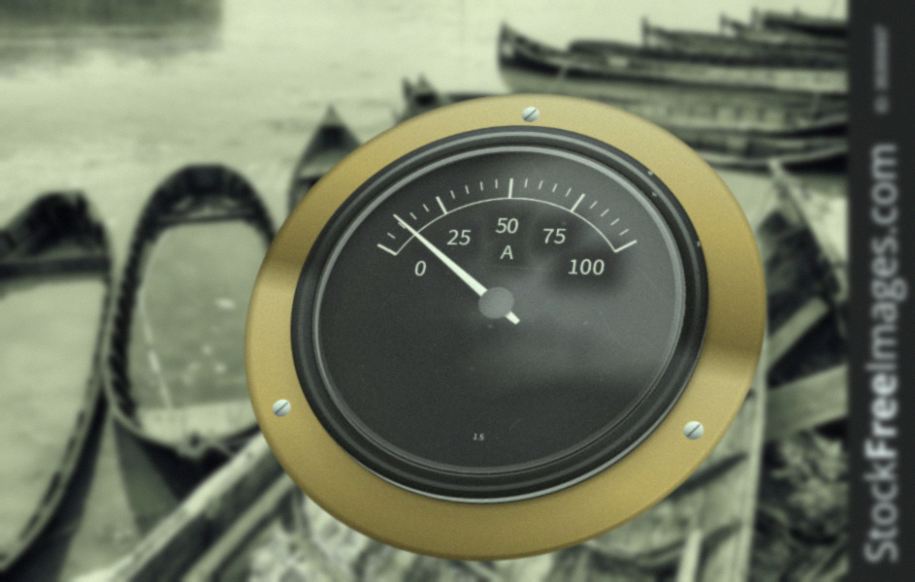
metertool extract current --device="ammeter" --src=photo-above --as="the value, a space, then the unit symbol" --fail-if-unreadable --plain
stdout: 10 A
